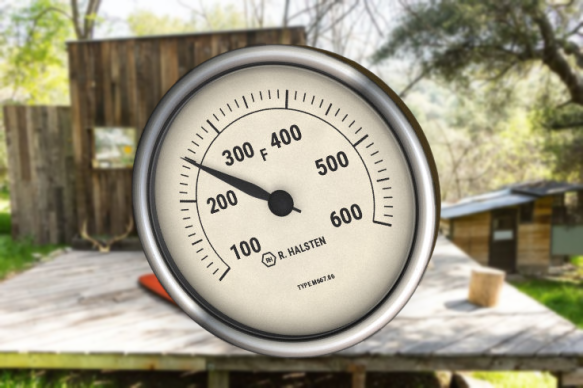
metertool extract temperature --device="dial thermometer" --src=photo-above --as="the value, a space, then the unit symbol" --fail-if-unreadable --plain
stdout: 250 °F
